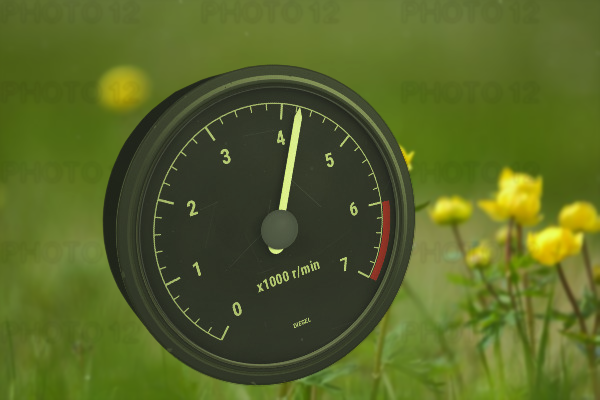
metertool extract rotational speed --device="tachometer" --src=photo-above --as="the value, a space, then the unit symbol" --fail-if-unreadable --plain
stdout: 4200 rpm
